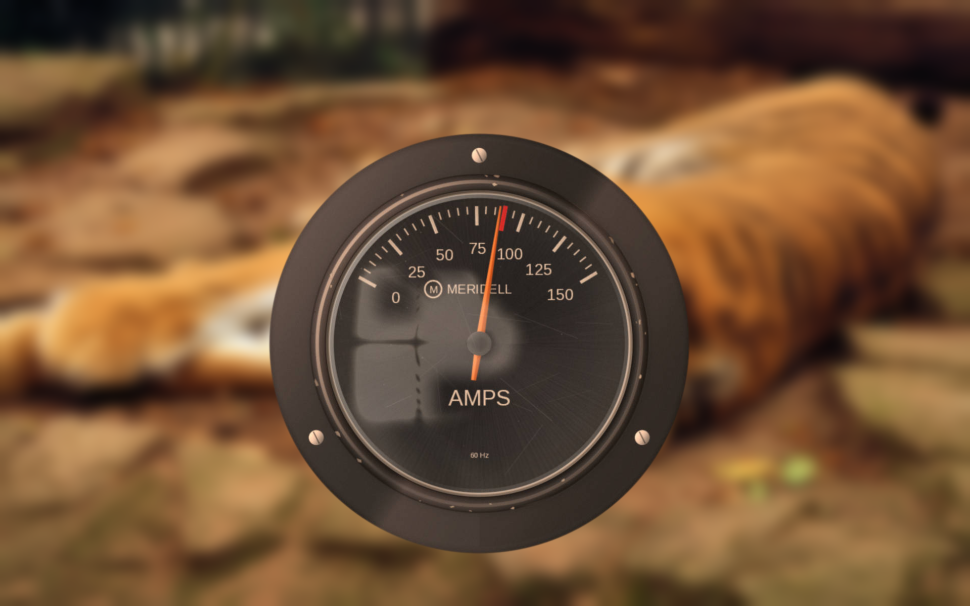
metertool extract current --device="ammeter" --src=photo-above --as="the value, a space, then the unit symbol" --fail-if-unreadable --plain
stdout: 87.5 A
